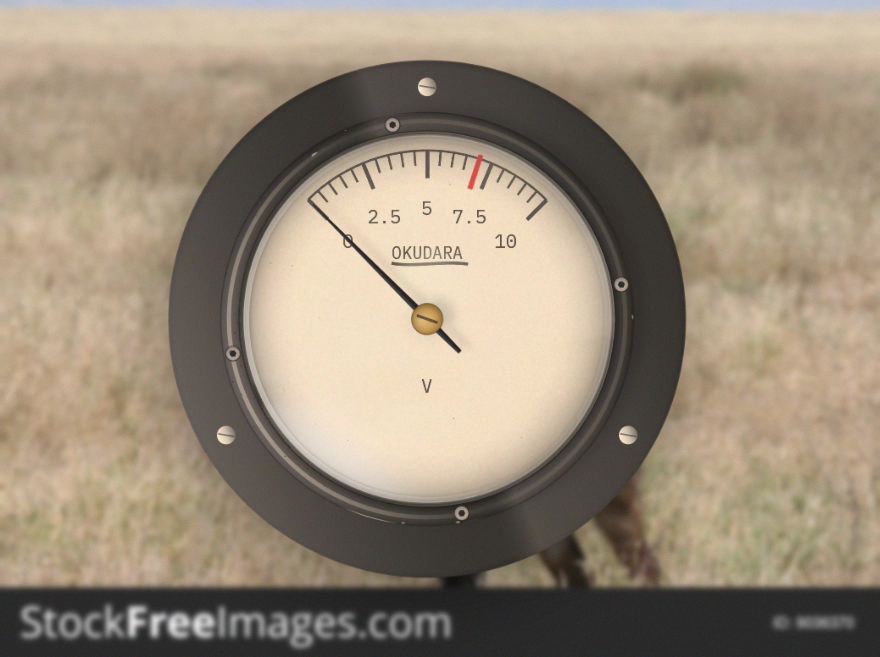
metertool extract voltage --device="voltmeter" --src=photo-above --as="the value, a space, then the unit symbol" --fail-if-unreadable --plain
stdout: 0 V
